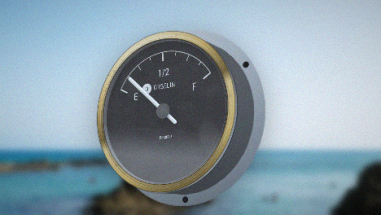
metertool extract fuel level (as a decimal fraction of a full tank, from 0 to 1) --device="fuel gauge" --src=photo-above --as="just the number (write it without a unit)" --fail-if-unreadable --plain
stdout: 0.125
